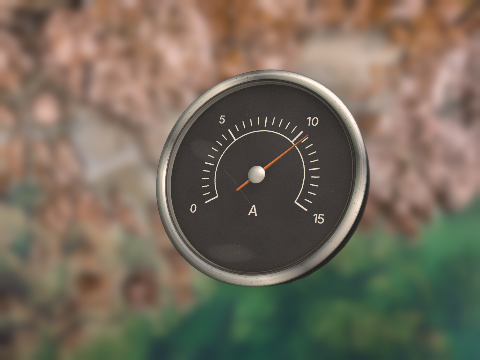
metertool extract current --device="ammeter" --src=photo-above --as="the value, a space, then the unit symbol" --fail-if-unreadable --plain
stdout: 10.5 A
